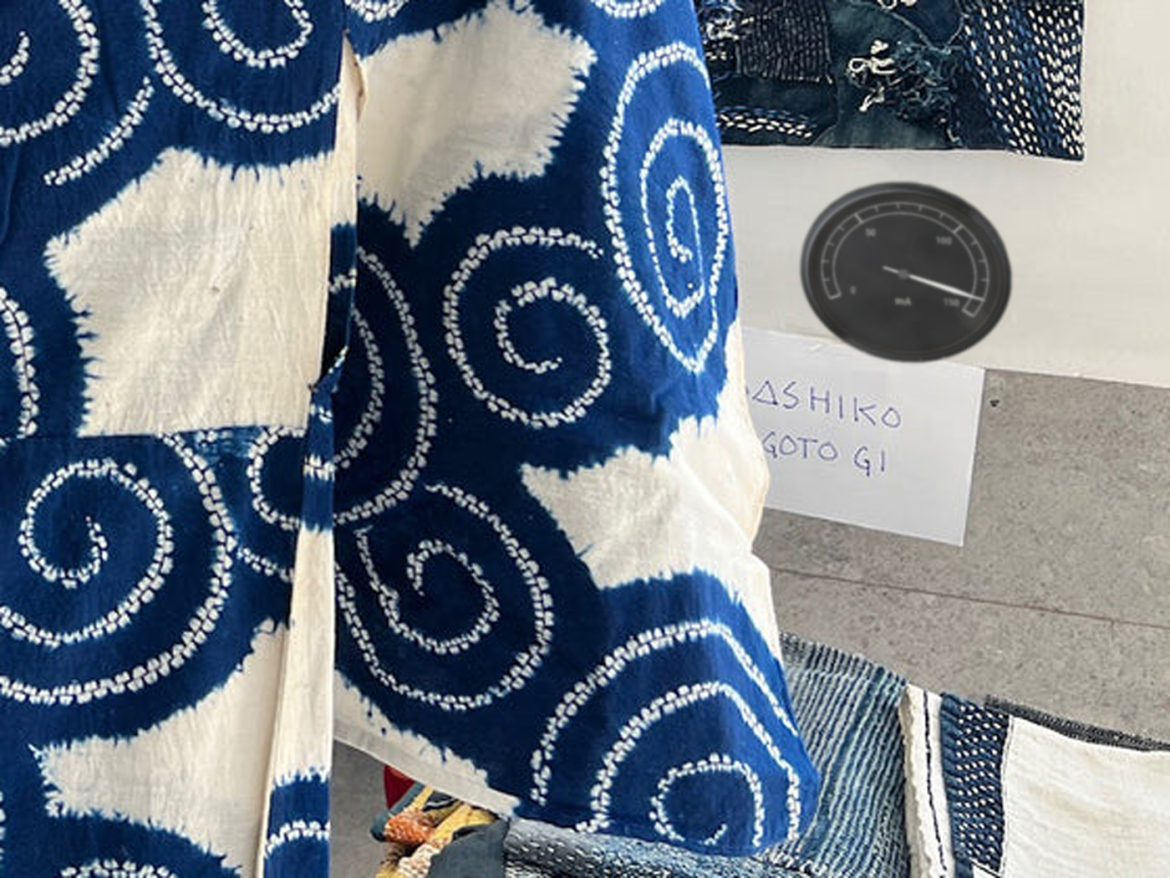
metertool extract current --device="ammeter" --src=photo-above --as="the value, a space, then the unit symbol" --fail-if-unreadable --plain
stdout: 140 mA
